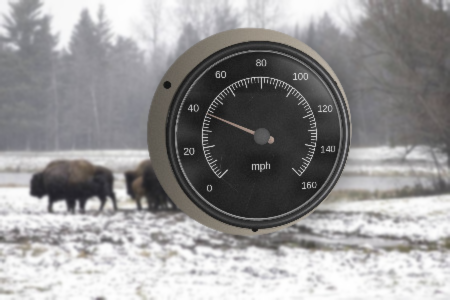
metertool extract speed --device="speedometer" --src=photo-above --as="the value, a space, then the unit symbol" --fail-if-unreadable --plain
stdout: 40 mph
